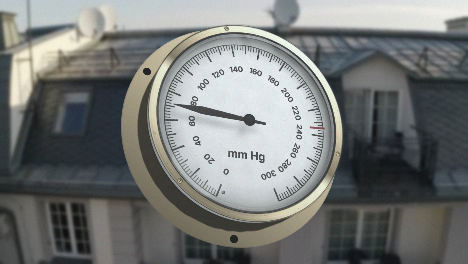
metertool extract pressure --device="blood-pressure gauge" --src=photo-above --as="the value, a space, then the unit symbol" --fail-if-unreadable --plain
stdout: 70 mmHg
